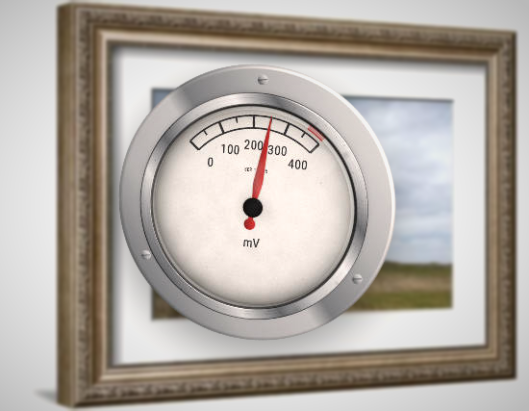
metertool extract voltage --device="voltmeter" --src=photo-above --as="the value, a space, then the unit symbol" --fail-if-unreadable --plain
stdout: 250 mV
